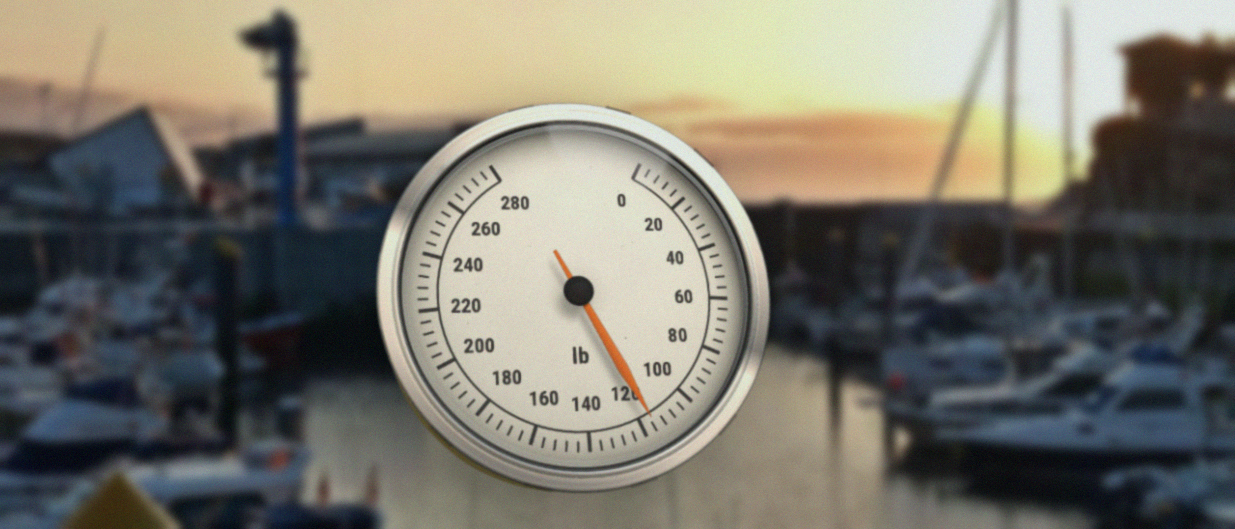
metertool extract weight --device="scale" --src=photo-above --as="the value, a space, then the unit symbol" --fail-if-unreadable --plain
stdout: 116 lb
